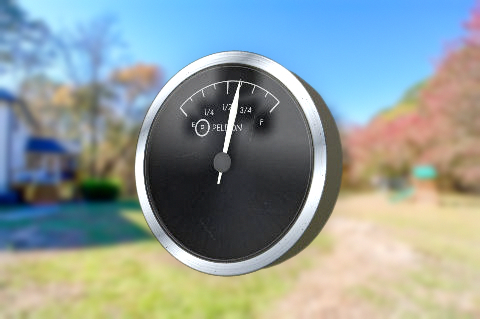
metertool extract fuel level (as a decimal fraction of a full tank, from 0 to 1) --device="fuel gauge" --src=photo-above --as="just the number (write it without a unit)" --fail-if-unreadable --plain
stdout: 0.625
